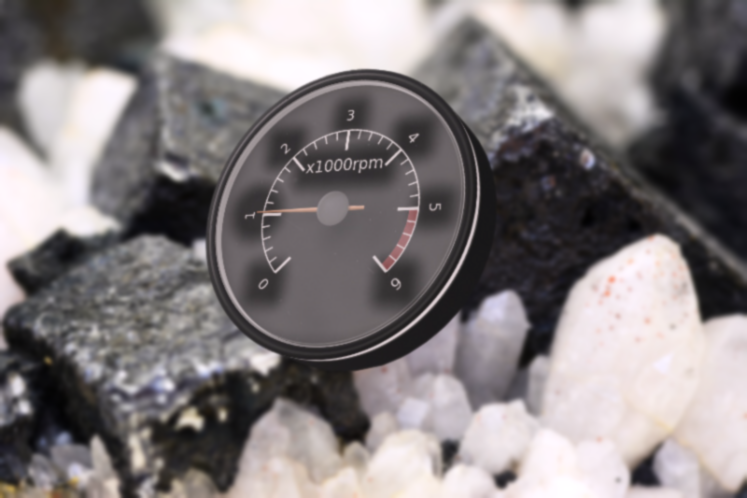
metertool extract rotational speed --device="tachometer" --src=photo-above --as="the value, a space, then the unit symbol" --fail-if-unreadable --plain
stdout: 1000 rpm
